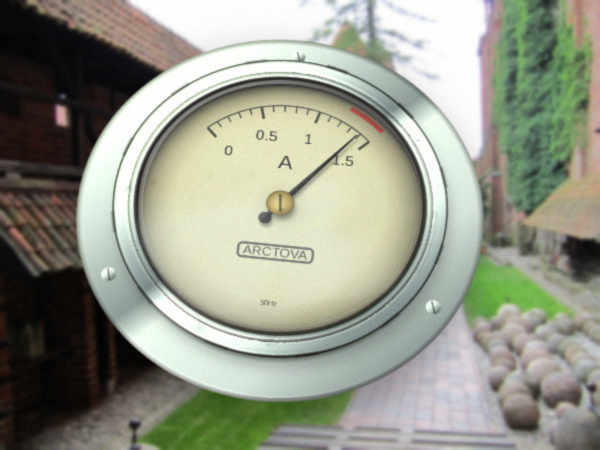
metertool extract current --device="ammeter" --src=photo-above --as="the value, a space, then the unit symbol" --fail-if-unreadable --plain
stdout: 1.4 A
